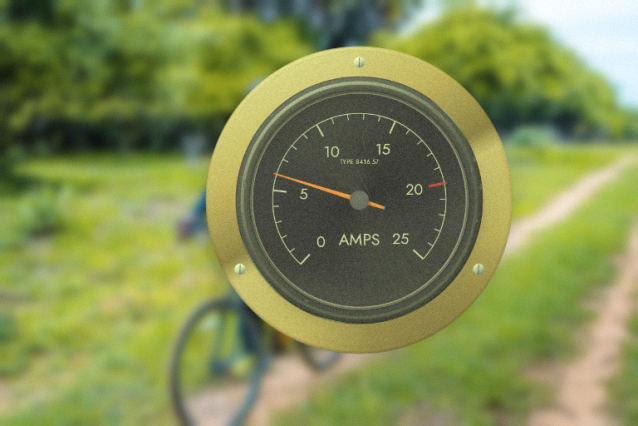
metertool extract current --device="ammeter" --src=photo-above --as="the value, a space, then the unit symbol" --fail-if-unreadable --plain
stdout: 6 A
